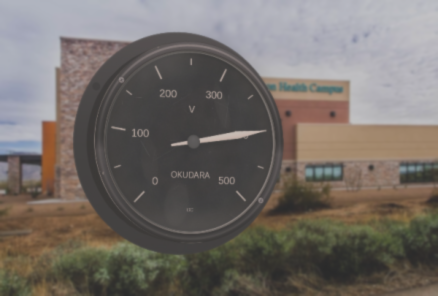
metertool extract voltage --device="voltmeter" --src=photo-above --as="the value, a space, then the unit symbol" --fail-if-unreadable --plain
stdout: 400 V
